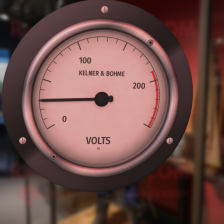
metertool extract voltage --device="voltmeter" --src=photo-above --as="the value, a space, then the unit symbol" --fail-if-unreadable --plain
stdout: 30 V
